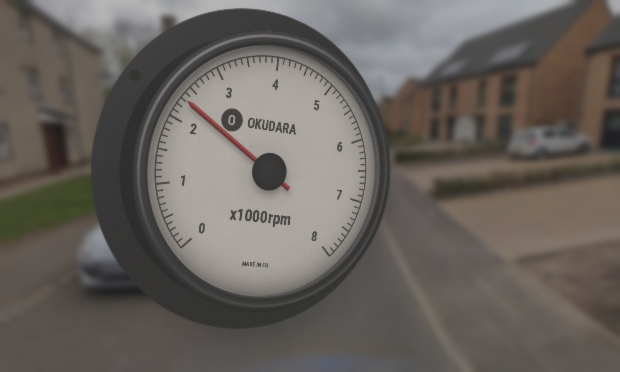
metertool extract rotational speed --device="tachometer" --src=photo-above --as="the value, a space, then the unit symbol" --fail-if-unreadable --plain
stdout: 2300 rpm
